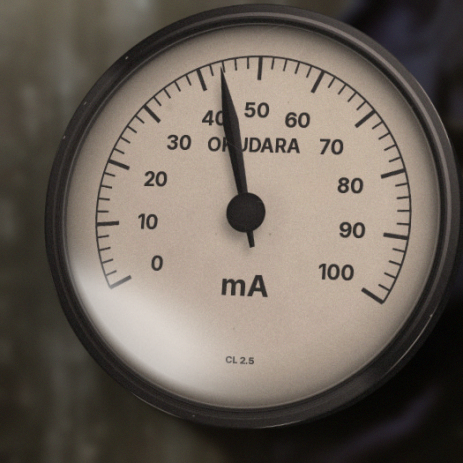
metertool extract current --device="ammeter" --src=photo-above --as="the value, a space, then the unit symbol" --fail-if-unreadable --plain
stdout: 44 mA
